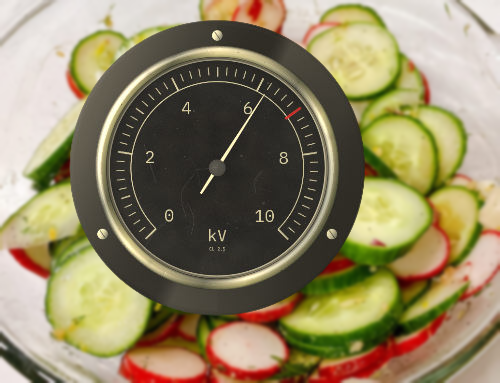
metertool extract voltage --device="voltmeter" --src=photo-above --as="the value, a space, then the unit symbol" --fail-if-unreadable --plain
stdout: 6.2 kV
